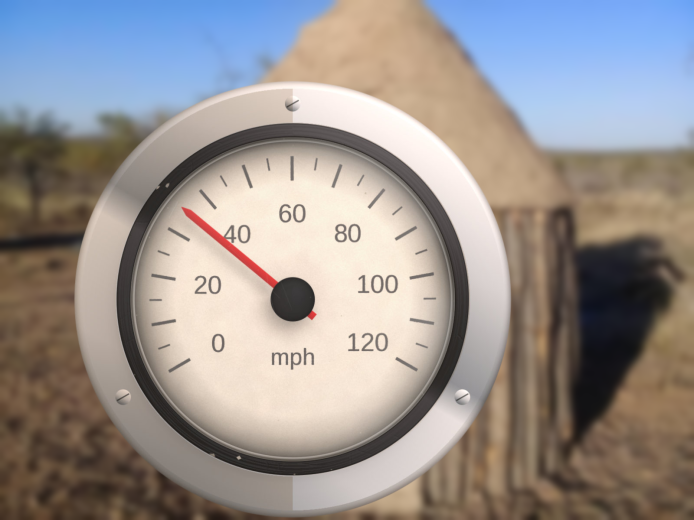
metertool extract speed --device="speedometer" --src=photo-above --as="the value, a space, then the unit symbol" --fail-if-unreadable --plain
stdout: 35 mph
